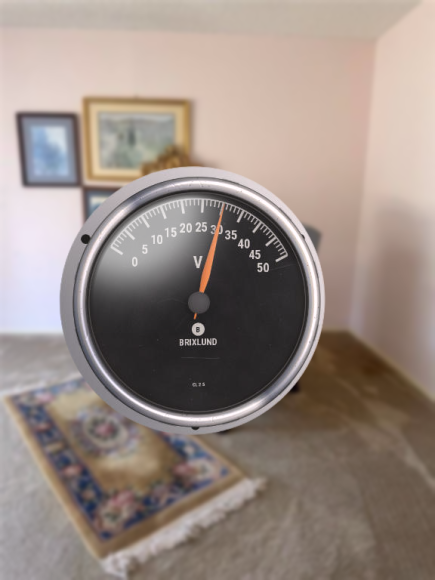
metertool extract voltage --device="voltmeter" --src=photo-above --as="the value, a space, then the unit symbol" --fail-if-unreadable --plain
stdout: 30 V
